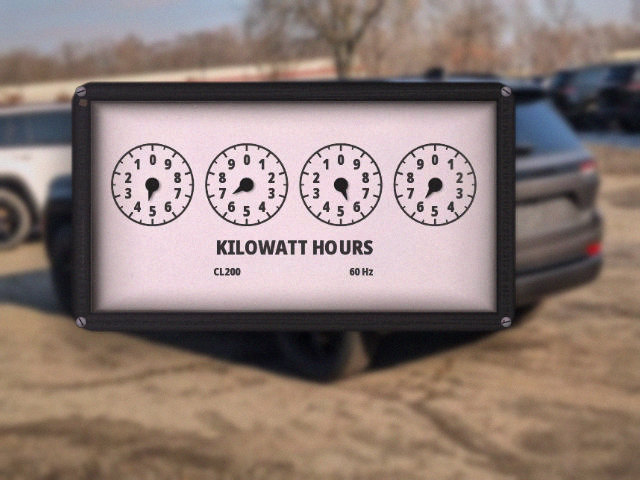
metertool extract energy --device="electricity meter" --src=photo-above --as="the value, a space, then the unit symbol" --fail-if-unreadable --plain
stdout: 4656 kWh
